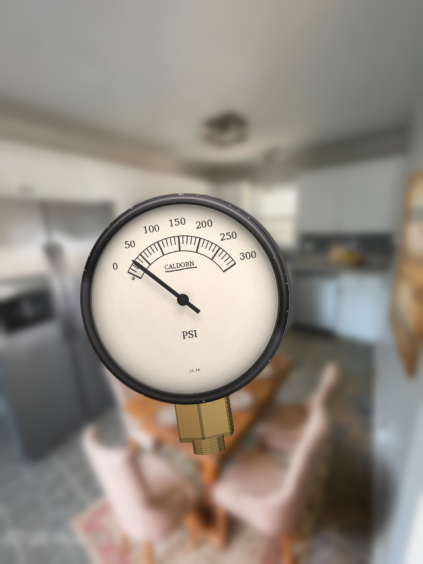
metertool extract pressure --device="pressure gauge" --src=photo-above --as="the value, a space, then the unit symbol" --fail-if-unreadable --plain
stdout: 30 psi
